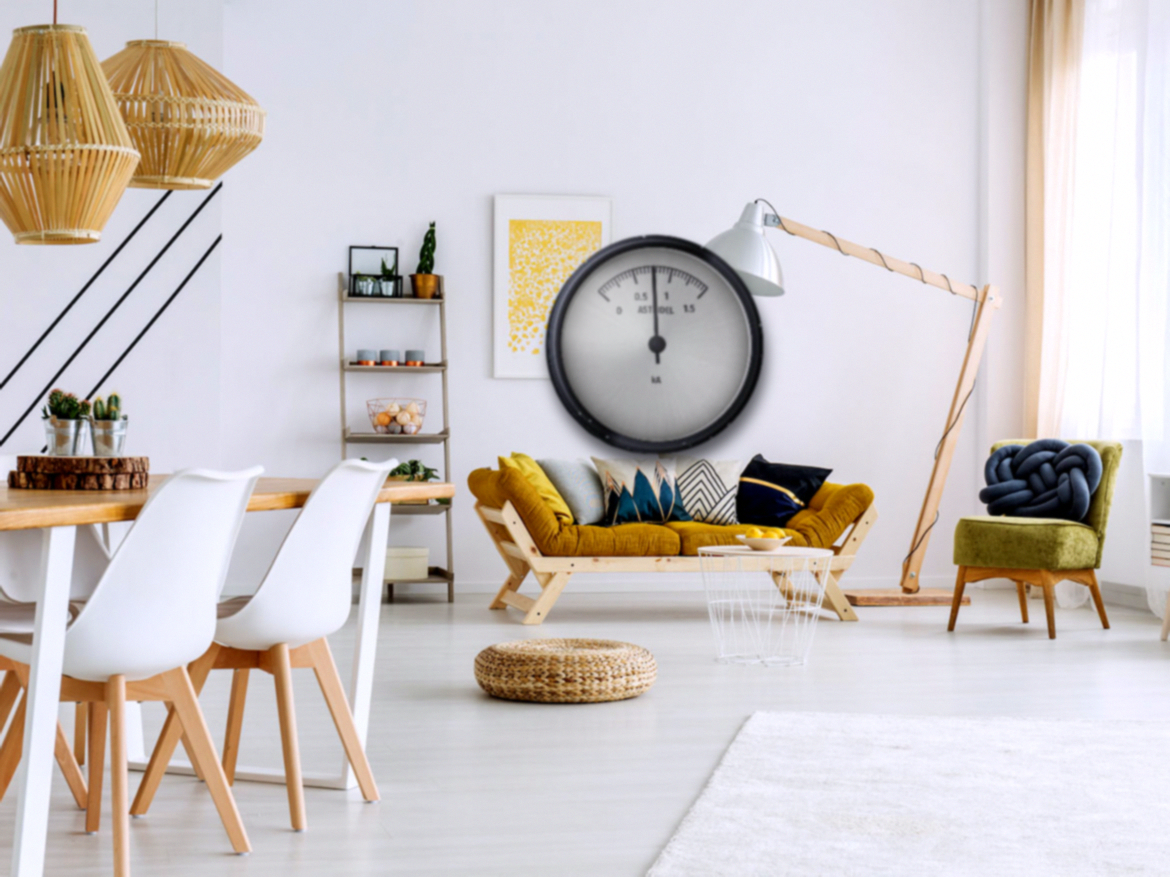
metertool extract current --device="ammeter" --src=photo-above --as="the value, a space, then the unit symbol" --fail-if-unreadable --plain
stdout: 0.75 kA
